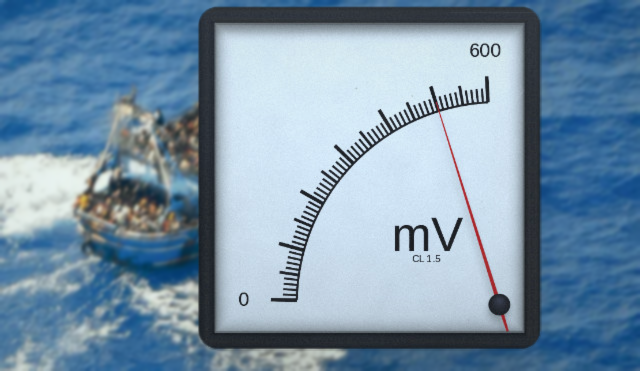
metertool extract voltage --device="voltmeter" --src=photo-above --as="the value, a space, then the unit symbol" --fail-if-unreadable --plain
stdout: 500 mV
